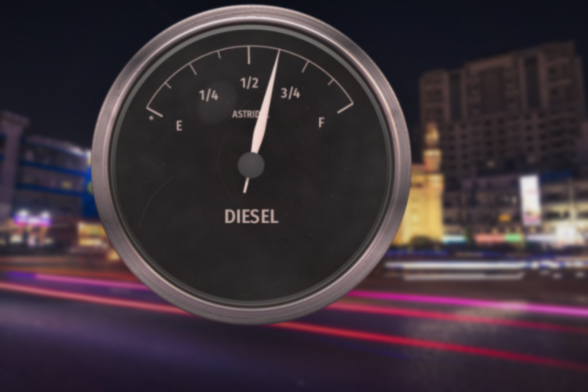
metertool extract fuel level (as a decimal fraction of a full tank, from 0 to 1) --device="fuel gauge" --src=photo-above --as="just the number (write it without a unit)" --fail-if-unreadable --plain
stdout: 0.625
